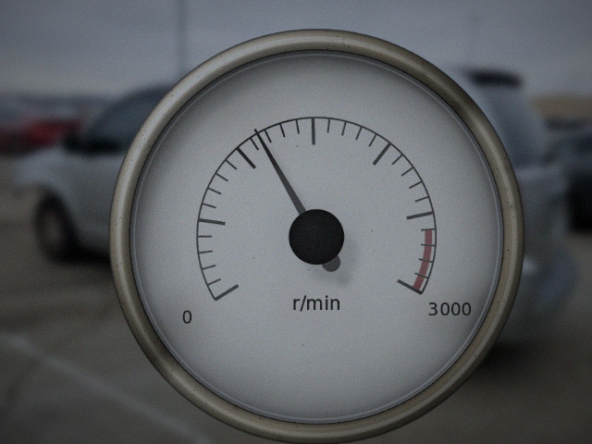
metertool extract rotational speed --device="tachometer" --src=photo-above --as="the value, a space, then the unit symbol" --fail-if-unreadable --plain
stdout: 1150 rpm
